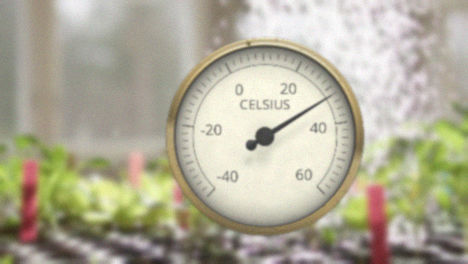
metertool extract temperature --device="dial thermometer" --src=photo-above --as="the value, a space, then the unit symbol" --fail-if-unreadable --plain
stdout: 32 °C
